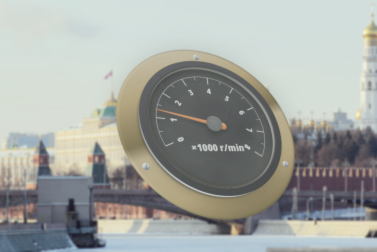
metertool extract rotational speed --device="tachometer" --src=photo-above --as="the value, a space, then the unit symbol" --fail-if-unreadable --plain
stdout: 1250 rpm
